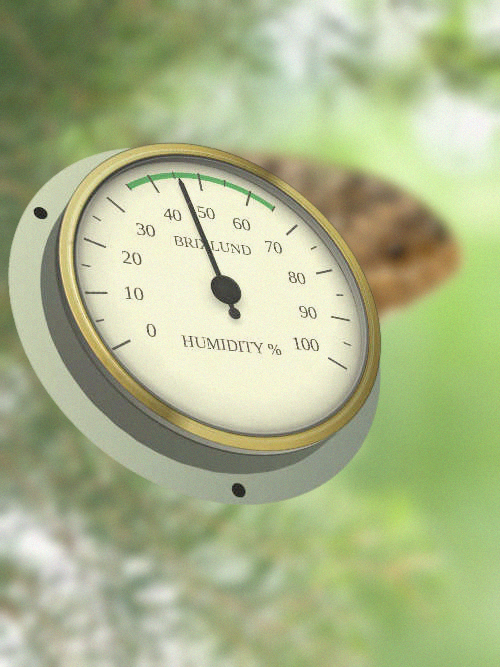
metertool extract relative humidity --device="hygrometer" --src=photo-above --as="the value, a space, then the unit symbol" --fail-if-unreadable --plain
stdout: 45 %
